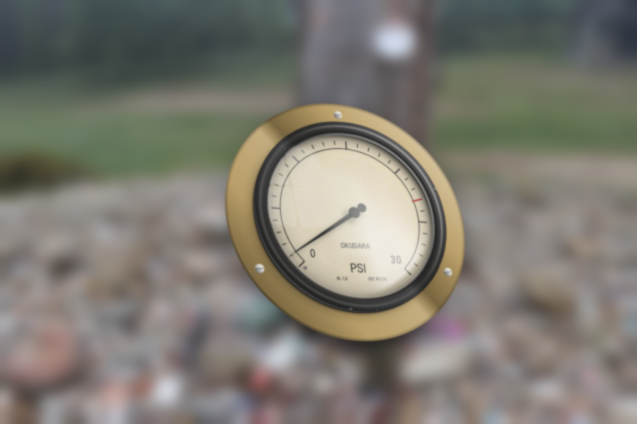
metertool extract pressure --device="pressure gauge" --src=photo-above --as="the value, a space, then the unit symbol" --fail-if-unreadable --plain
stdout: 1 psi
